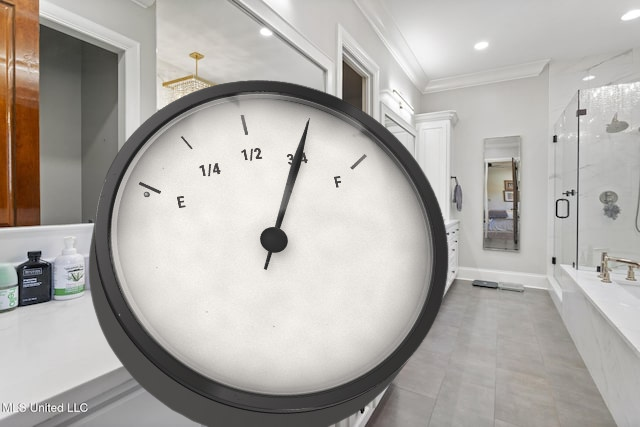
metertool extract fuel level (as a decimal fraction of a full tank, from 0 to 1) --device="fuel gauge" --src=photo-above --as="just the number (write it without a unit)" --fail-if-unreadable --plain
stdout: 0.75
